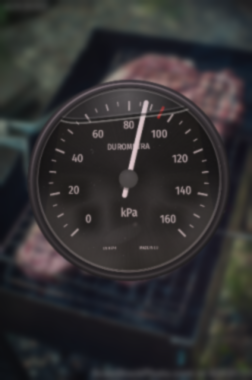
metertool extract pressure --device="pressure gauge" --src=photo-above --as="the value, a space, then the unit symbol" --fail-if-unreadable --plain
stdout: 87.5 kPa
